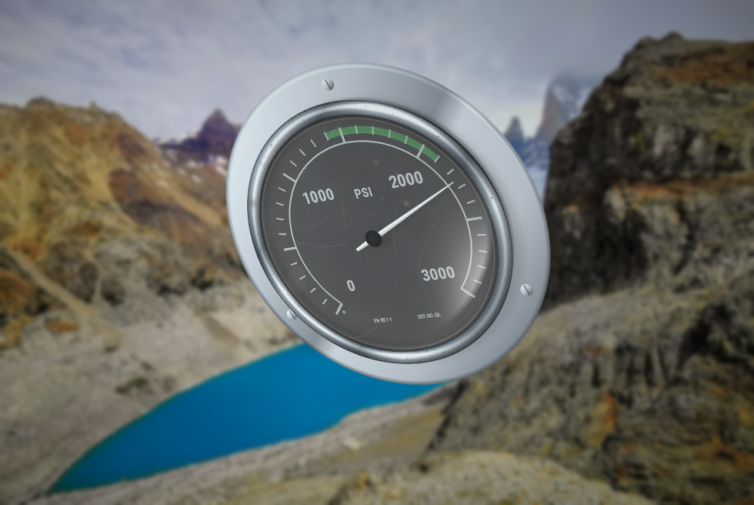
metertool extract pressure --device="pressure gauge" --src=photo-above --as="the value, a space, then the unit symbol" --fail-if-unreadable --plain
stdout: 2250 psi
